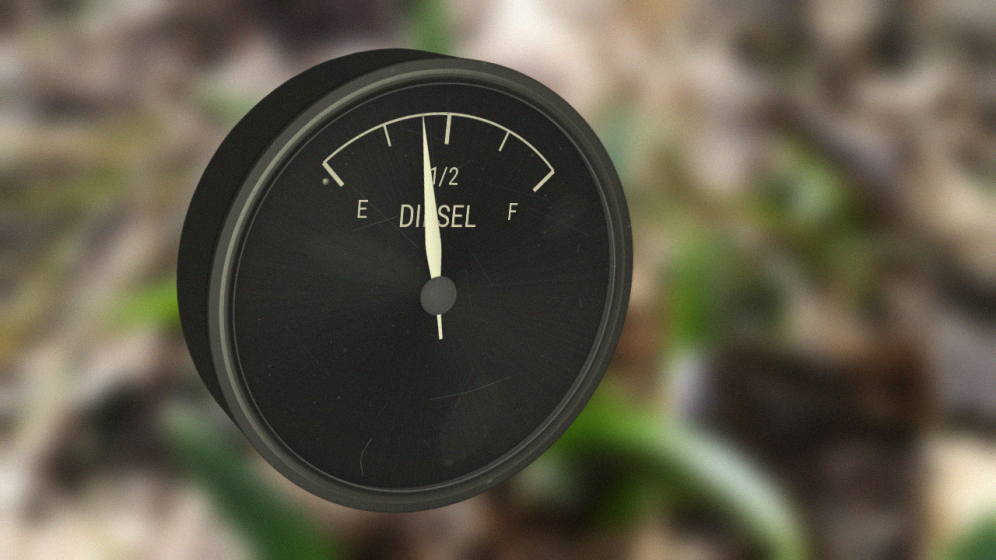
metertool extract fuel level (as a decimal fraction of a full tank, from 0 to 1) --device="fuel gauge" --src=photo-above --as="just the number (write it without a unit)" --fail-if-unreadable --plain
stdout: 0.375
